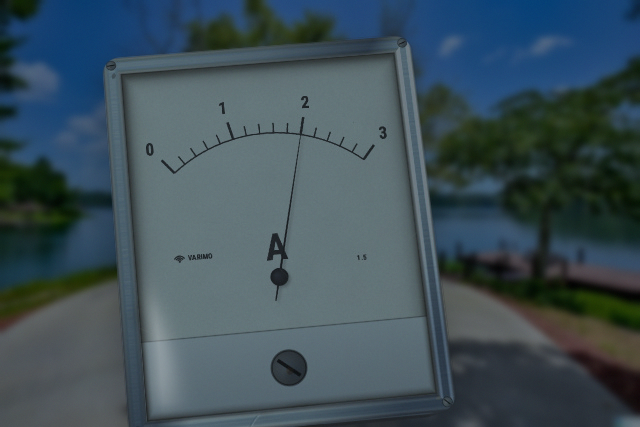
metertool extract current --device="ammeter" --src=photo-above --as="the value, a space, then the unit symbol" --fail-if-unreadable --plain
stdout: 2 A
